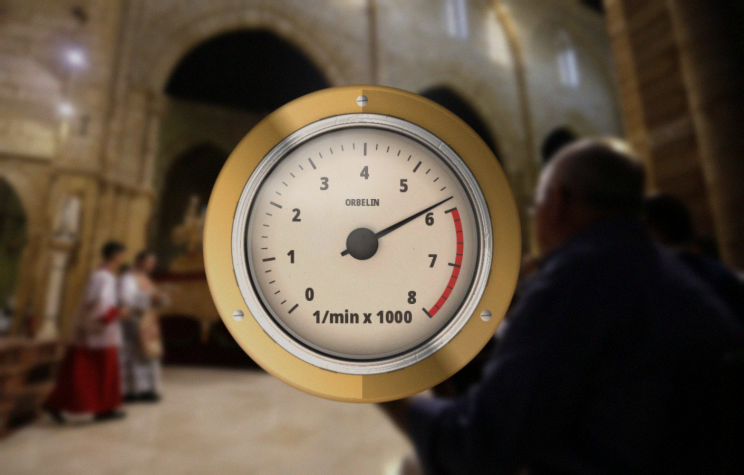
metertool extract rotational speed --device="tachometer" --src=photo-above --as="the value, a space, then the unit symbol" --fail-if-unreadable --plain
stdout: 5800 rpm
